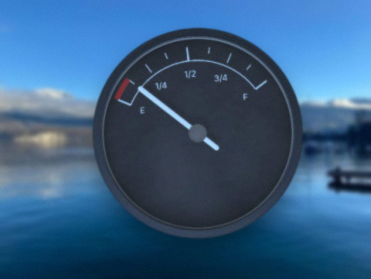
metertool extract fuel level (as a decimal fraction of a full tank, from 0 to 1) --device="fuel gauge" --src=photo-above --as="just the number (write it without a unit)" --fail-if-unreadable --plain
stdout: 0.125
